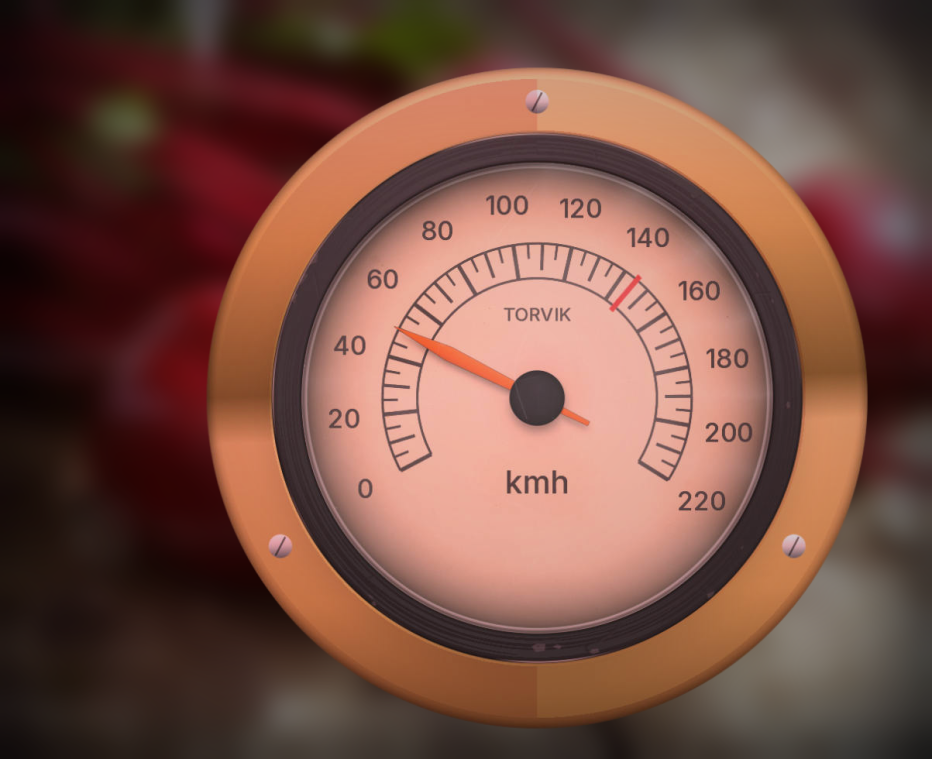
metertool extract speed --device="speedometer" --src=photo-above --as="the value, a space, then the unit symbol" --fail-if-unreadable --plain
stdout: 50 km/h
